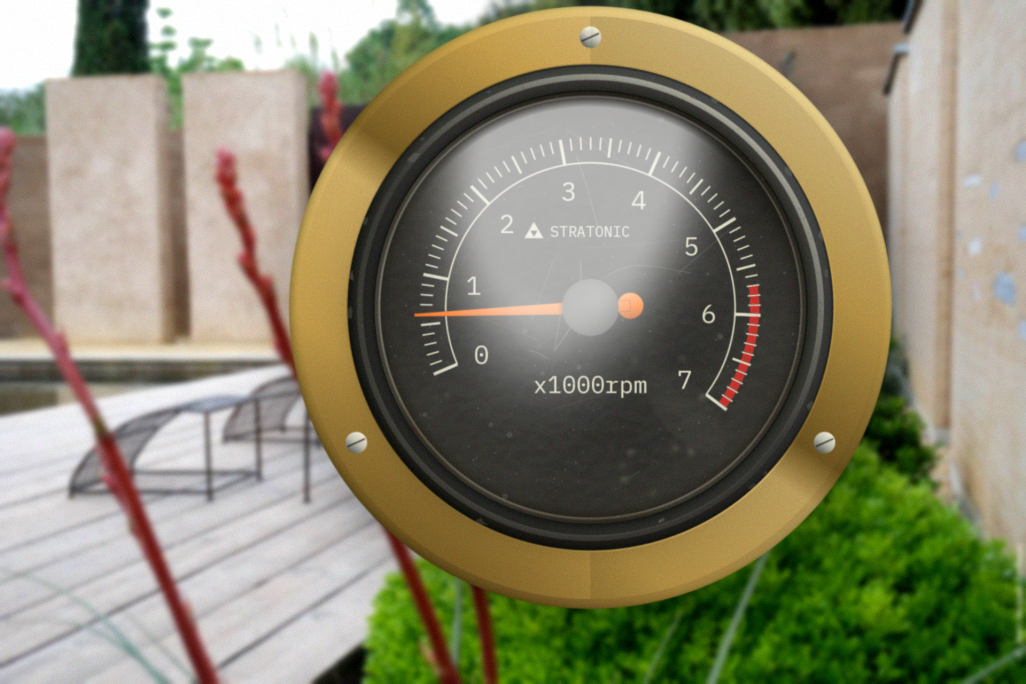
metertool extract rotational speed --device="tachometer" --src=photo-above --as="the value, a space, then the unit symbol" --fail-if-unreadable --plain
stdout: 600 rpm
